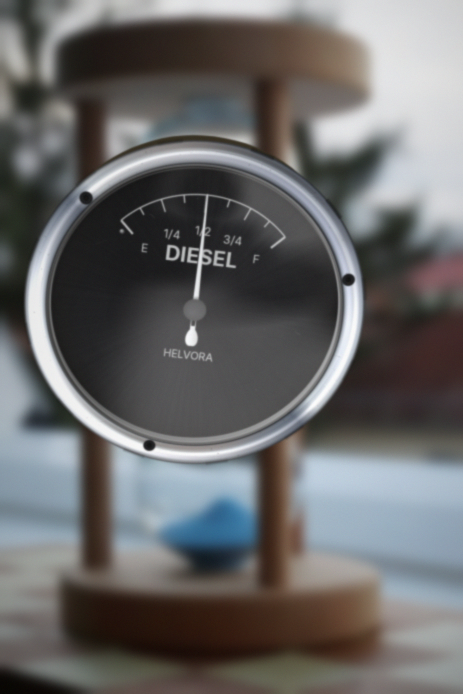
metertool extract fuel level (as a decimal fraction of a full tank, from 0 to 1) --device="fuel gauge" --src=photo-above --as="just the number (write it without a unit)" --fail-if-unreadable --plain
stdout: 0.5
